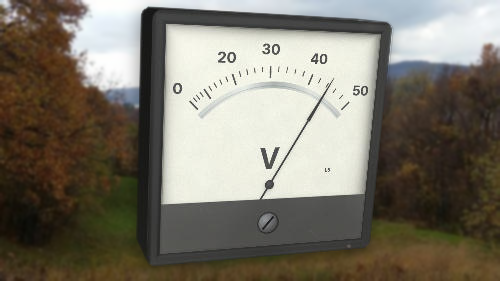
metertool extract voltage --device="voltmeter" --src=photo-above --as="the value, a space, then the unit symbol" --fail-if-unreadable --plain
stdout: 44 V
